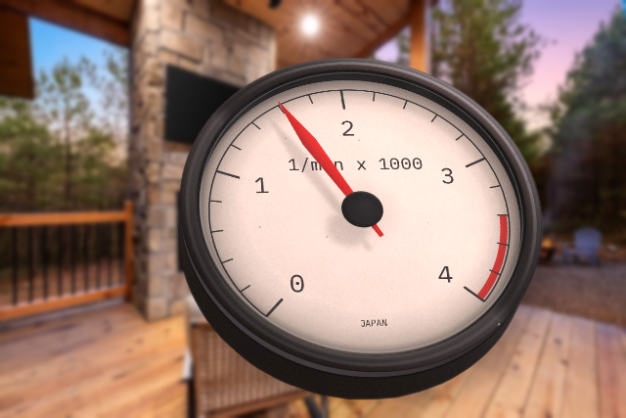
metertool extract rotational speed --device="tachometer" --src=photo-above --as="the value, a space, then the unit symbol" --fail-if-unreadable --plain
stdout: 1600 rpm
